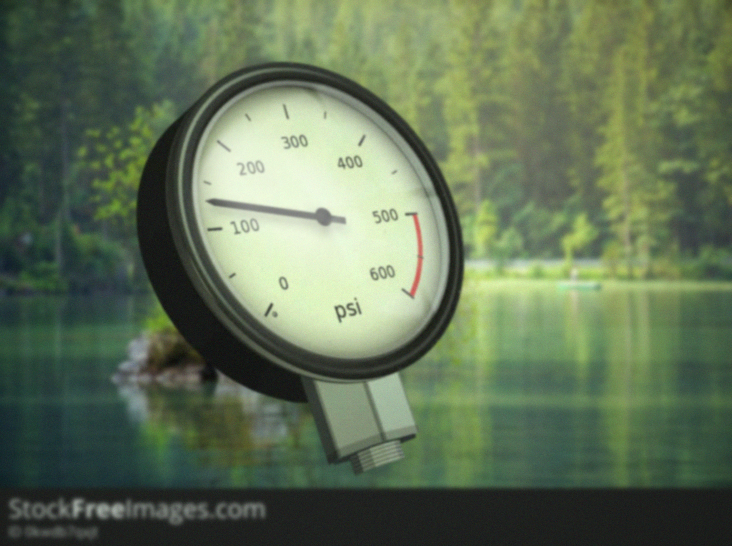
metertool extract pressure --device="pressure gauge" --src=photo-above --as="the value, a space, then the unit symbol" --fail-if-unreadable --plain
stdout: 125 psi
